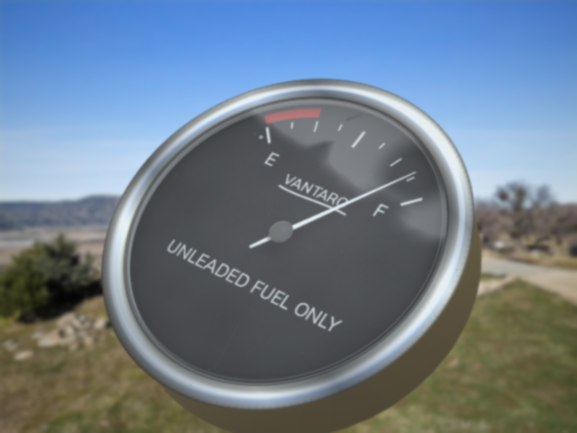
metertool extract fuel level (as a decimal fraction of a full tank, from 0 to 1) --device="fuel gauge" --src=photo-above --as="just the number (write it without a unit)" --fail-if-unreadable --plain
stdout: 0.875
